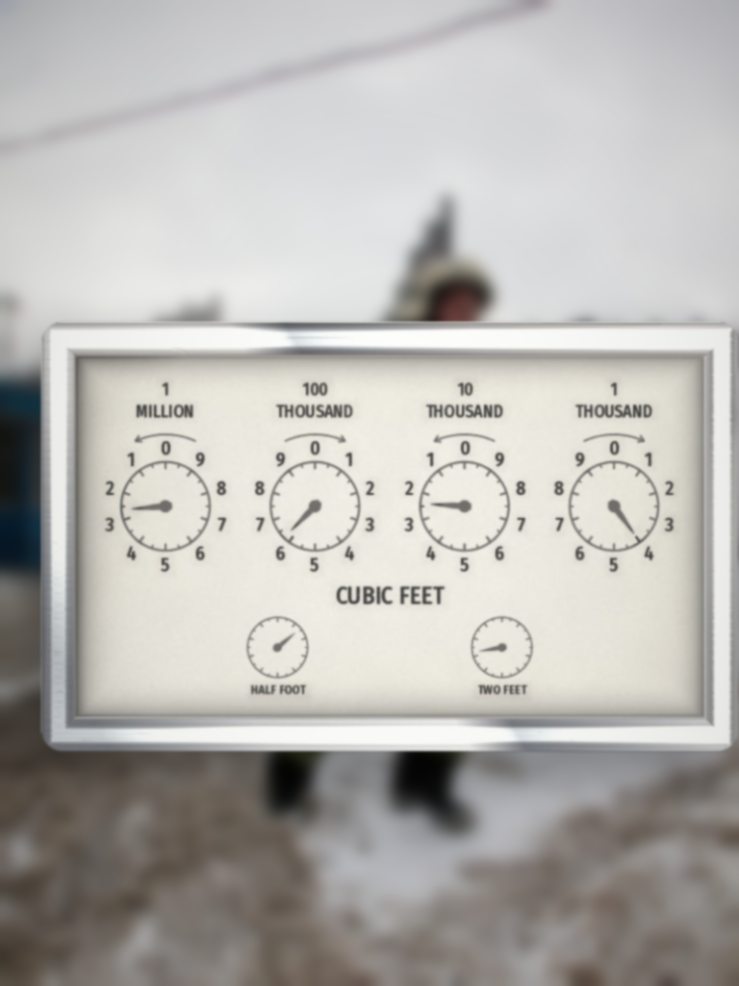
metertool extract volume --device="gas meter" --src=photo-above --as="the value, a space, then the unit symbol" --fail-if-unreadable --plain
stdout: 262400 ft³
